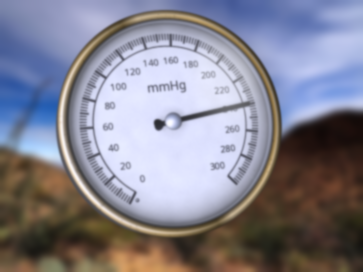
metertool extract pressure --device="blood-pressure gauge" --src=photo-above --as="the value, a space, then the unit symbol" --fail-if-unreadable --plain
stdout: 240 mmHg
